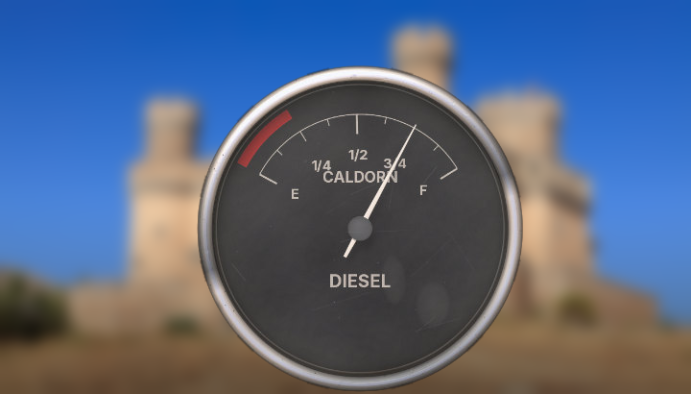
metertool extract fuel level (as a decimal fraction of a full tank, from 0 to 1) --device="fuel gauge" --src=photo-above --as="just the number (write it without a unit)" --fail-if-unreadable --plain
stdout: 0.75
